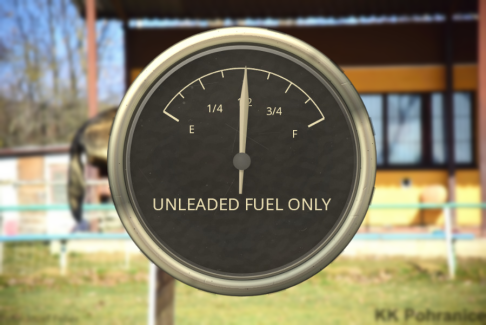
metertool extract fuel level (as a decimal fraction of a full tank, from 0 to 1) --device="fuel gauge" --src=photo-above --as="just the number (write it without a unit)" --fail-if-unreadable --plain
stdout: 0.5
